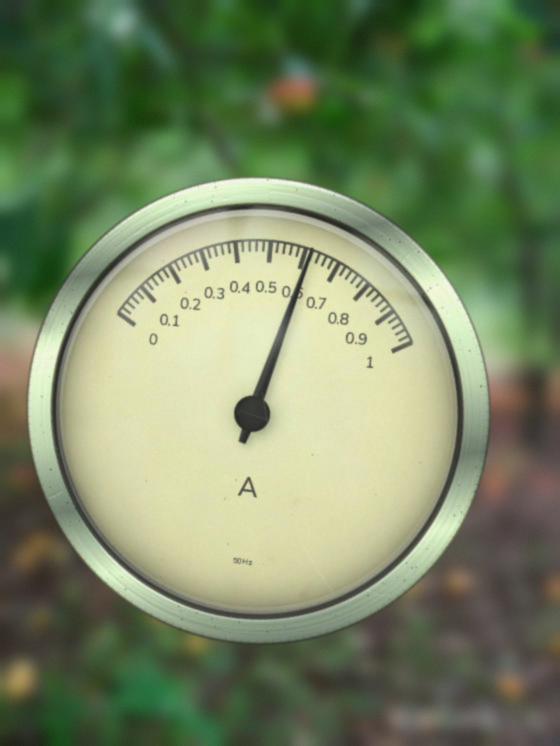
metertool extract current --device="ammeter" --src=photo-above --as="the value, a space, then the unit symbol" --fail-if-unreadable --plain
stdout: 0.62 A
